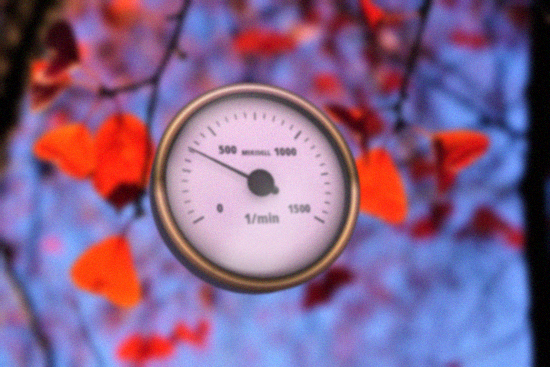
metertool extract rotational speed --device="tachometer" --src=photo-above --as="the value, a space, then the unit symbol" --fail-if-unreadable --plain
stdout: 350 rpm
